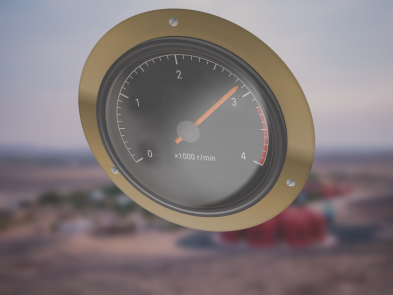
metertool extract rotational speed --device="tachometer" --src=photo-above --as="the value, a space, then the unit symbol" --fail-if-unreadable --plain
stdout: 2850 rpm
